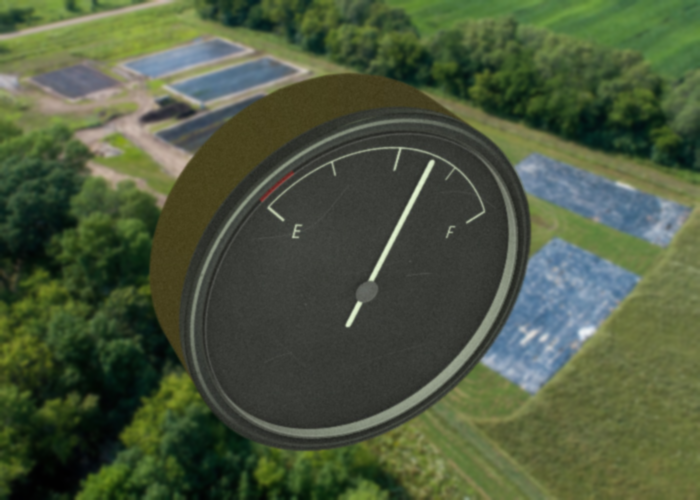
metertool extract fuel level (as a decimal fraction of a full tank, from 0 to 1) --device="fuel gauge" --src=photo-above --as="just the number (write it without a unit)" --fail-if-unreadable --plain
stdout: 0.625
